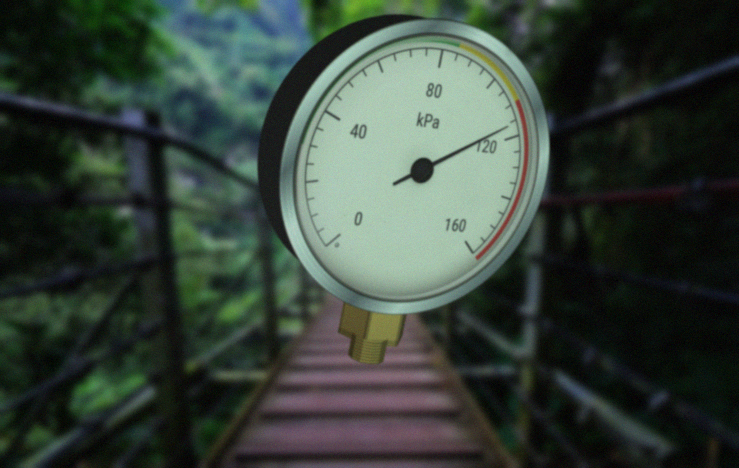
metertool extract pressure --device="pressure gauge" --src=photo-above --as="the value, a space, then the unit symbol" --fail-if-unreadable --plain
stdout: 115 kPa
